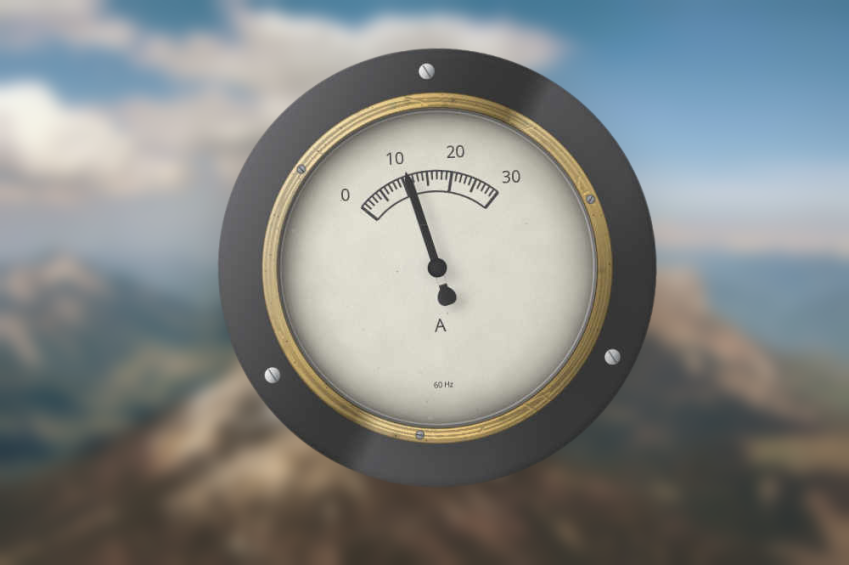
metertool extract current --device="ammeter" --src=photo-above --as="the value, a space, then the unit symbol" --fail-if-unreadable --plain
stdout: 11 A
